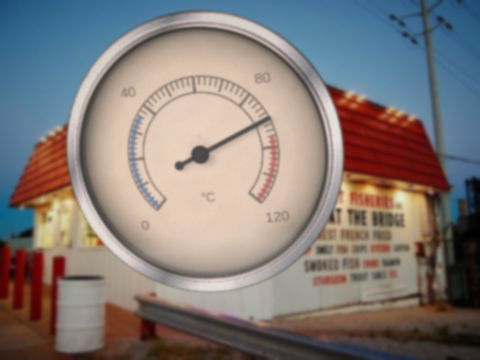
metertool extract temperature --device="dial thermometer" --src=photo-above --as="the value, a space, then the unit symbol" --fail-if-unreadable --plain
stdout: 90 °C
